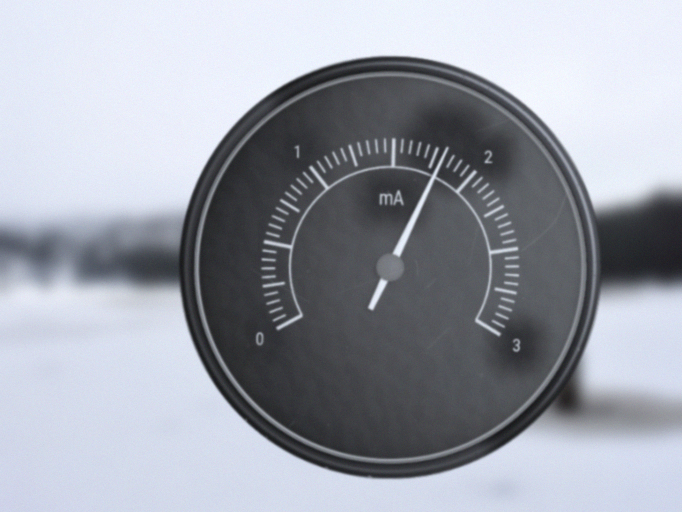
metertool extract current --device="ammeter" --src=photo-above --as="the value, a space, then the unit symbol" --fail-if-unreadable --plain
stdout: 1.8 mA
